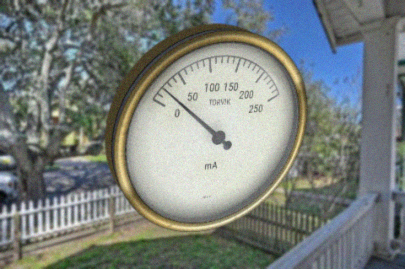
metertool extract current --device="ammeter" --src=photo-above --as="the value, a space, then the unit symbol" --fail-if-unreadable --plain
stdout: 20 mA
